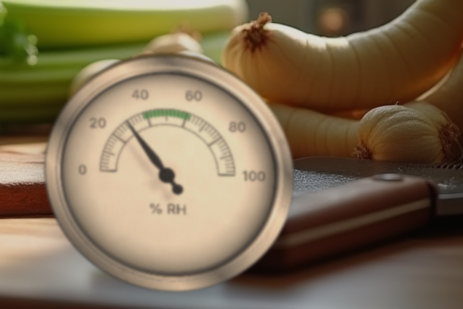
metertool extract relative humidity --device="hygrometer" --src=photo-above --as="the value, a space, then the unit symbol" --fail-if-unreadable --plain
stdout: 30 %
